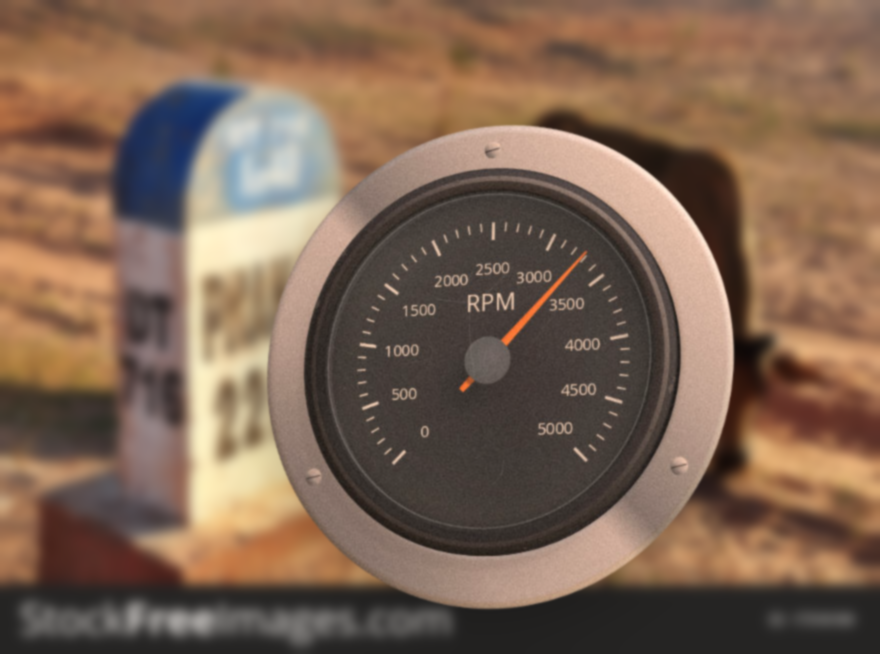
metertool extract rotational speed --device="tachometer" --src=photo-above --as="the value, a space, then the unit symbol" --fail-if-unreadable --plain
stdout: 3300 rpm
